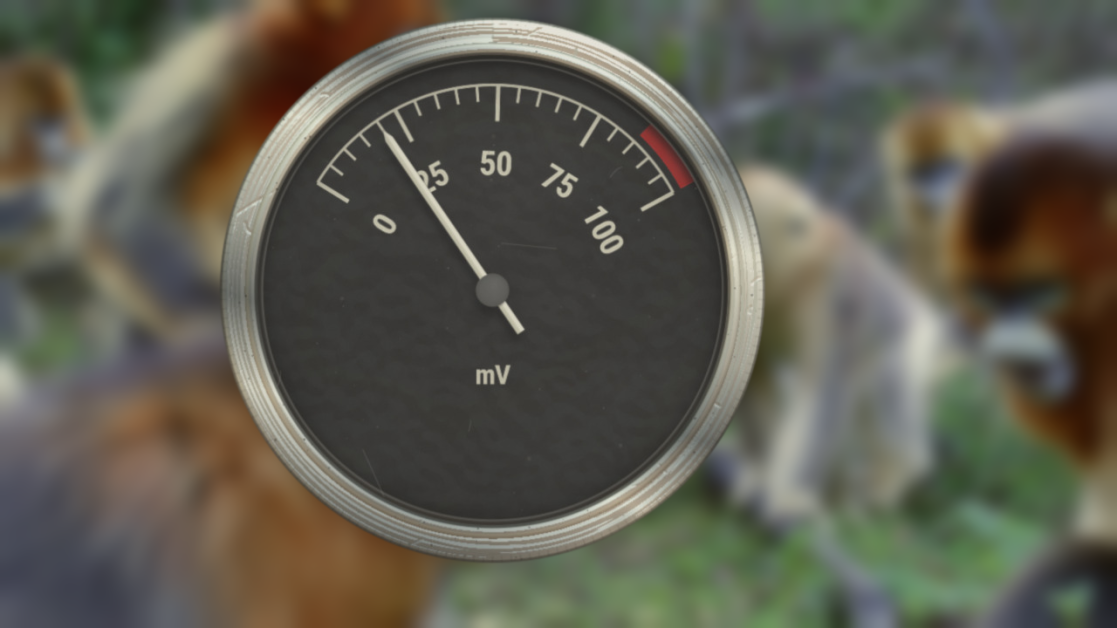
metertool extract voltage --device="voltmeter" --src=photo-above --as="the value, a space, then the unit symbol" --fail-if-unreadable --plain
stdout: 20 mV
